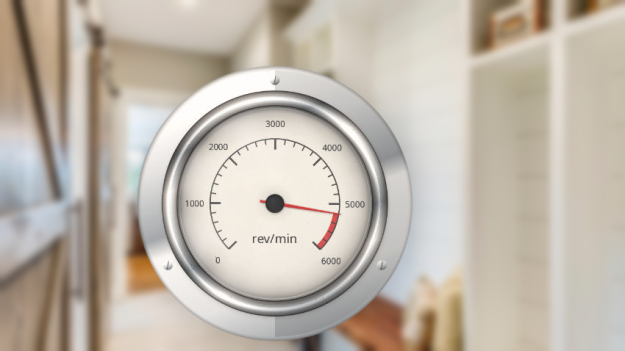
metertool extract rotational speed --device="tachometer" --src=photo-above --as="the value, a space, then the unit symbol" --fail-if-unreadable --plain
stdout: 5200 rpm
